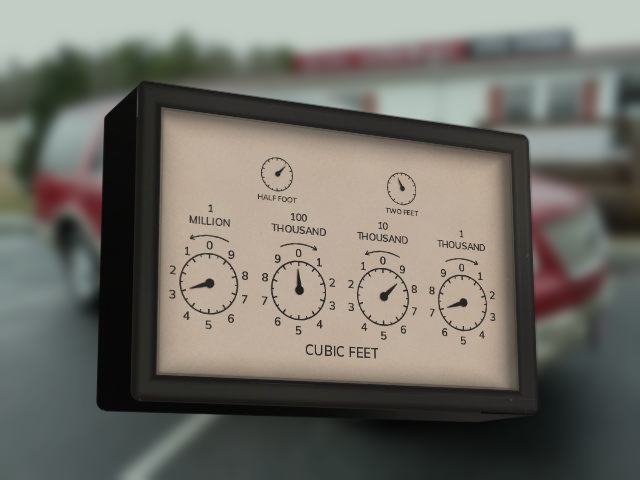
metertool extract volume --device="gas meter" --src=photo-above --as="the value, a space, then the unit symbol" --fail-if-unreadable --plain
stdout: 298700 ft³
